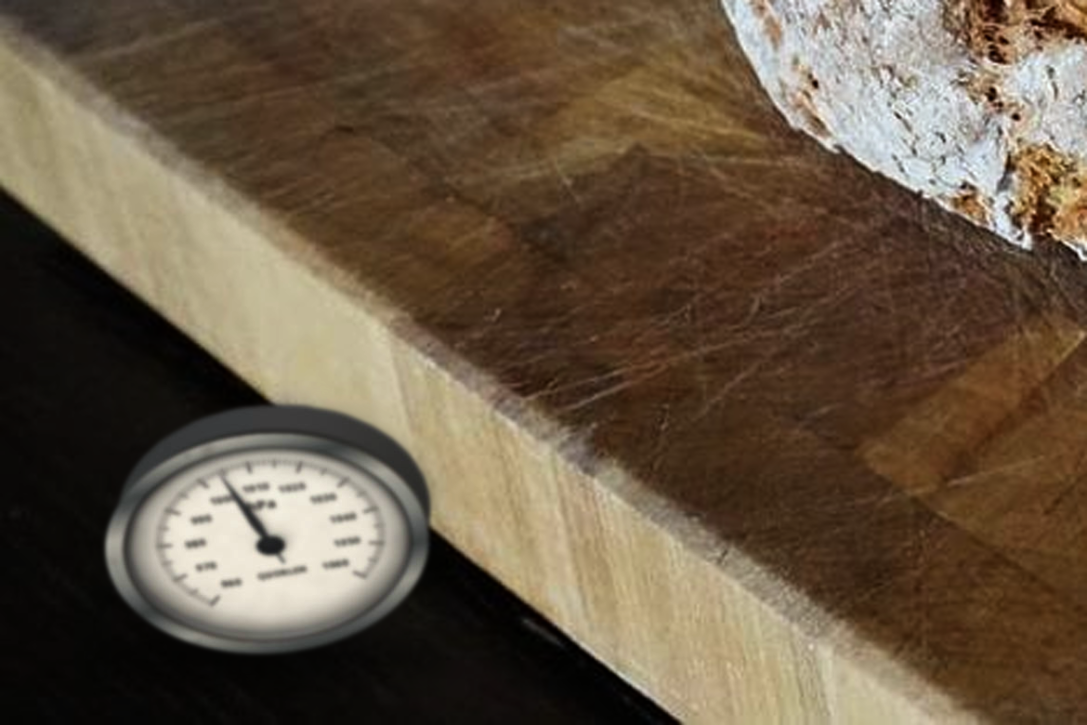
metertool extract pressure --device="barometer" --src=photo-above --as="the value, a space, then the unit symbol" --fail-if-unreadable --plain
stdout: 1005 hPa
